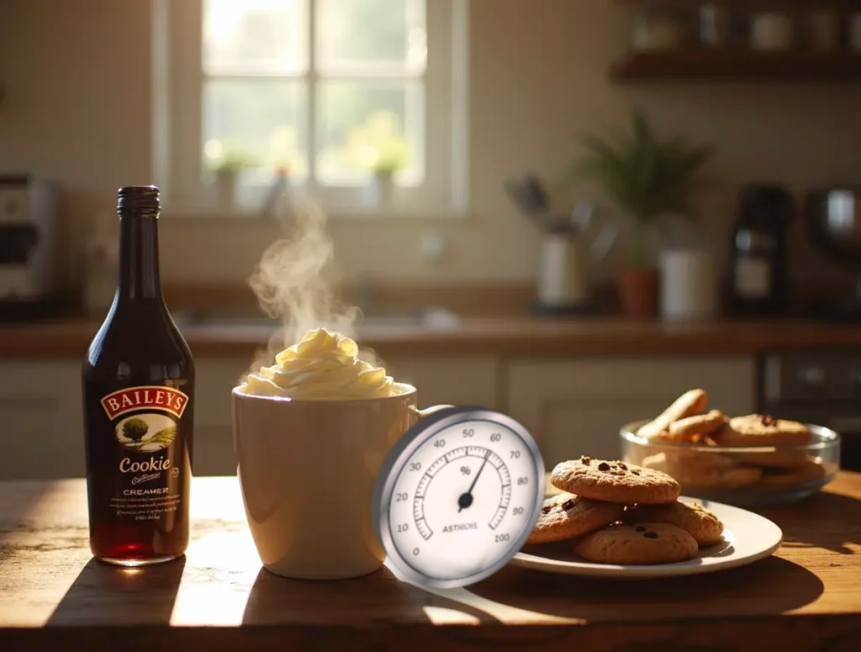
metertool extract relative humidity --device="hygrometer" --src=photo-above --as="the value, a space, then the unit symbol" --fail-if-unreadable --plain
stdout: 60 %
